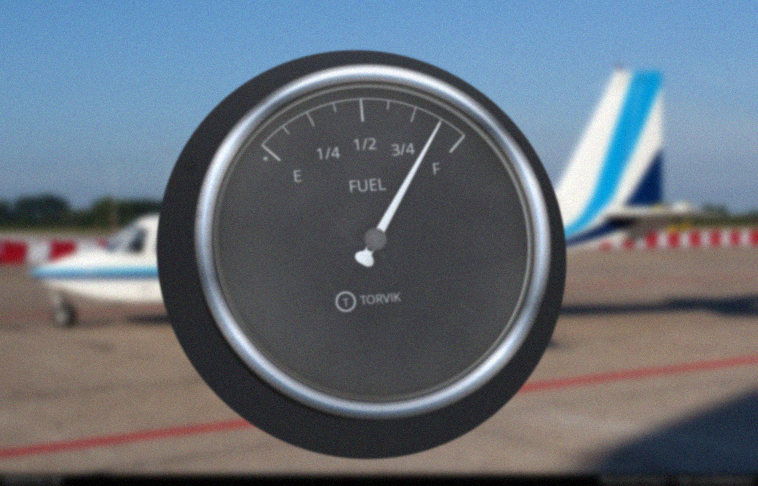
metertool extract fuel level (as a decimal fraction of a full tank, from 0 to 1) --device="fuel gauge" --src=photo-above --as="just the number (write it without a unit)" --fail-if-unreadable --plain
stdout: 0.875
